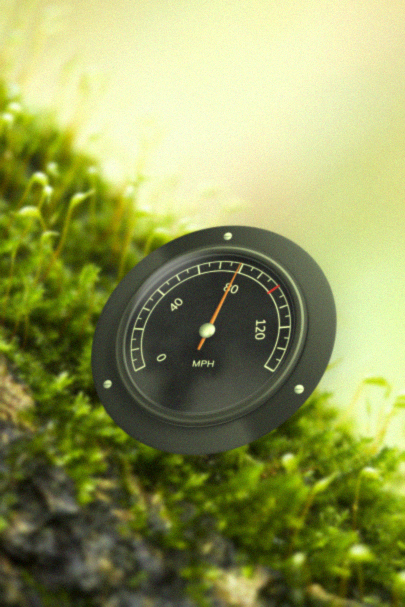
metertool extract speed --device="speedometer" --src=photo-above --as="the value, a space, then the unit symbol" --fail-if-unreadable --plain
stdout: 80 mph
